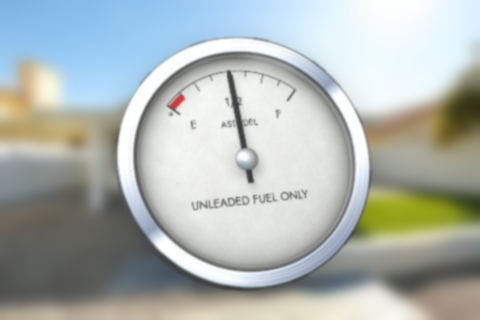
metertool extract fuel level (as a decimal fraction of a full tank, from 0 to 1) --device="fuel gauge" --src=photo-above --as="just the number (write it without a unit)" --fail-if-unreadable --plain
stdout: 0.5
